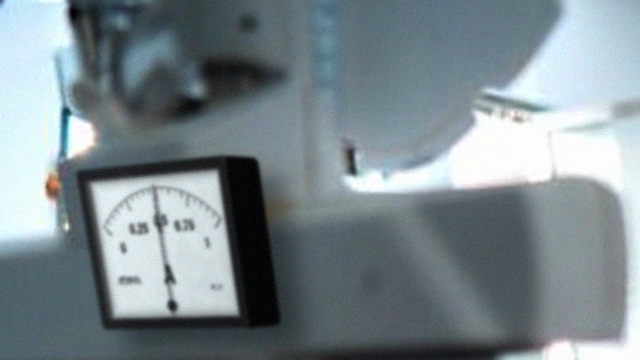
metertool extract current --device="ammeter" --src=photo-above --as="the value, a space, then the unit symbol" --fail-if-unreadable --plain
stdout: 0.5 A
